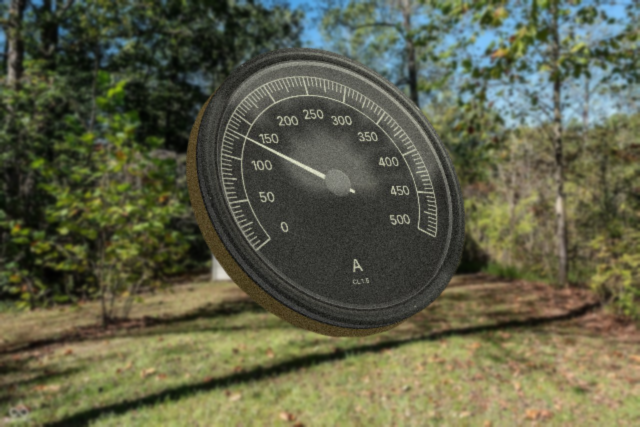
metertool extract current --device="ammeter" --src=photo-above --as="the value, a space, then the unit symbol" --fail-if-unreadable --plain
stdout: 125 A
